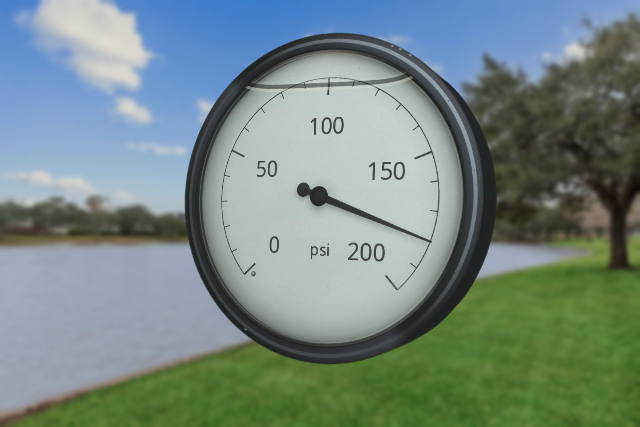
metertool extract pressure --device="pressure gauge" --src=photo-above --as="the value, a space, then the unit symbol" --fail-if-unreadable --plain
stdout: 180 psi
